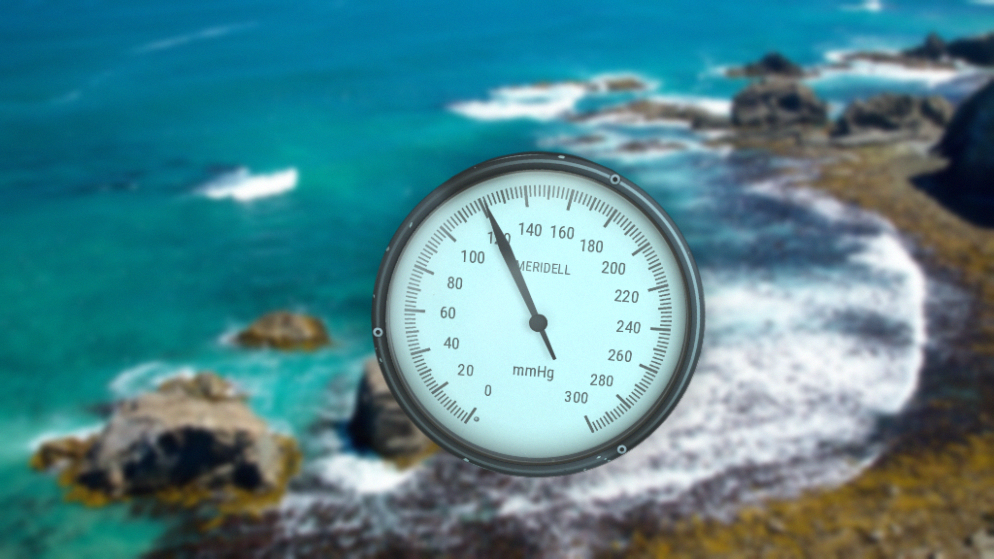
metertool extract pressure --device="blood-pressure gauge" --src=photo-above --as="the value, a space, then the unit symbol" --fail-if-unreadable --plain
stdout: 122 mmHg
